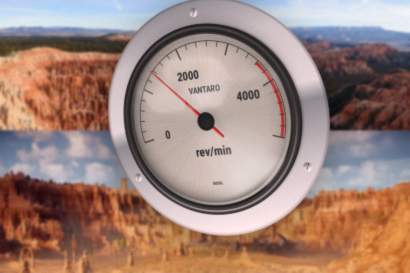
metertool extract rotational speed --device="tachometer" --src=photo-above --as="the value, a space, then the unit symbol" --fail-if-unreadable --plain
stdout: 1400 rpm
